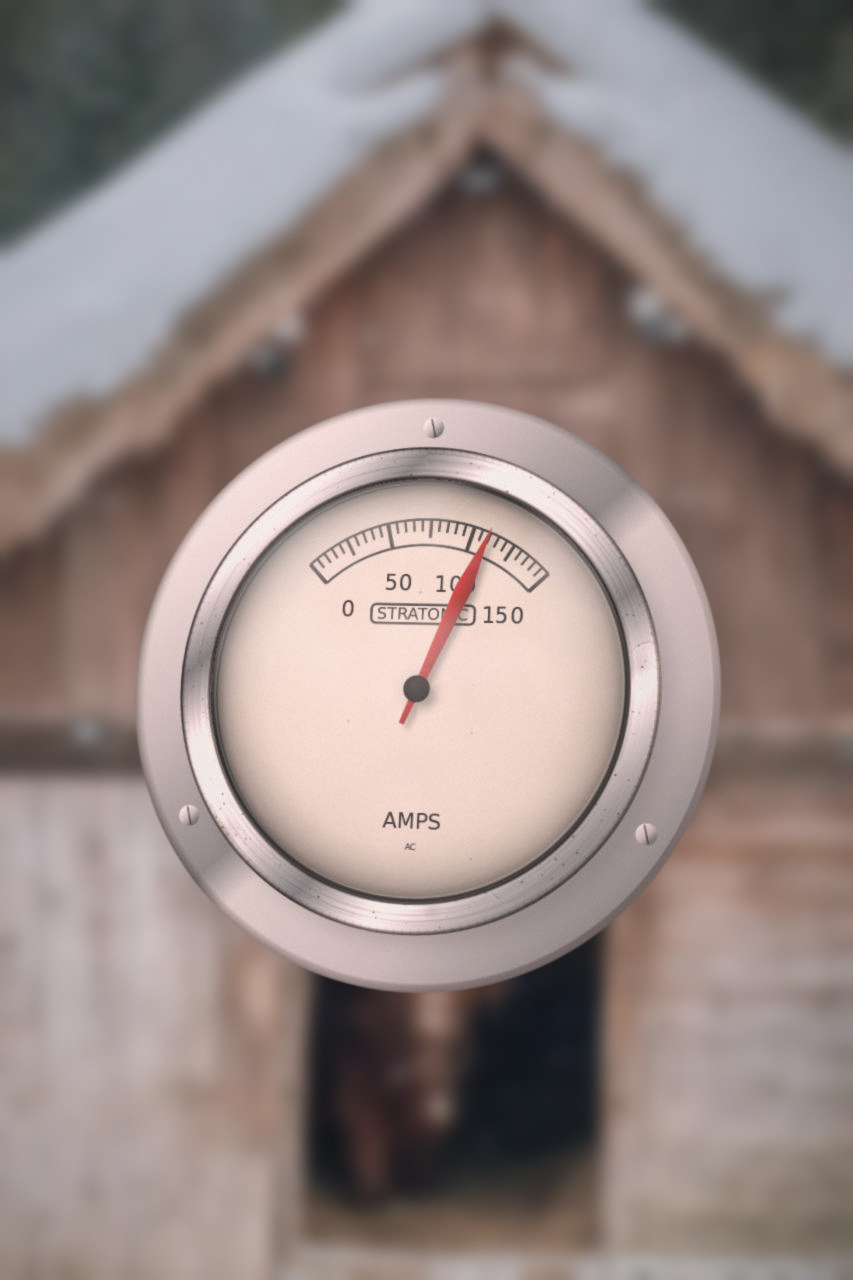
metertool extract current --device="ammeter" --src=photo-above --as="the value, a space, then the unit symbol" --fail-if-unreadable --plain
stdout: 110 A
